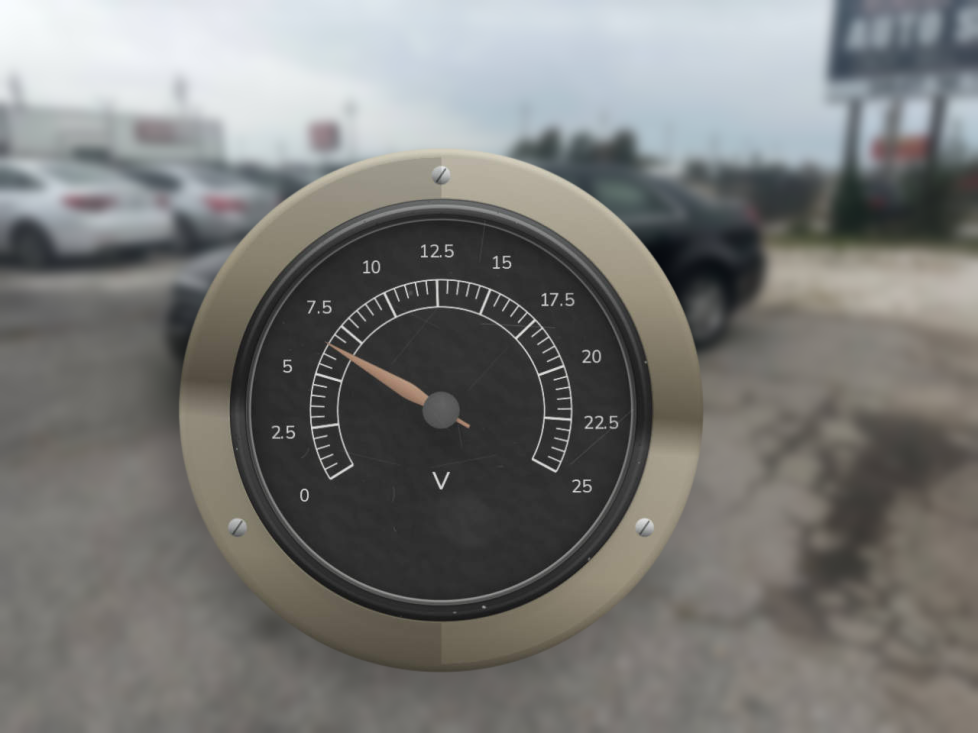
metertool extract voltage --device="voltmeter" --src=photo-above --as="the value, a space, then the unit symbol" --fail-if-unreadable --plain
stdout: 6.5 V
